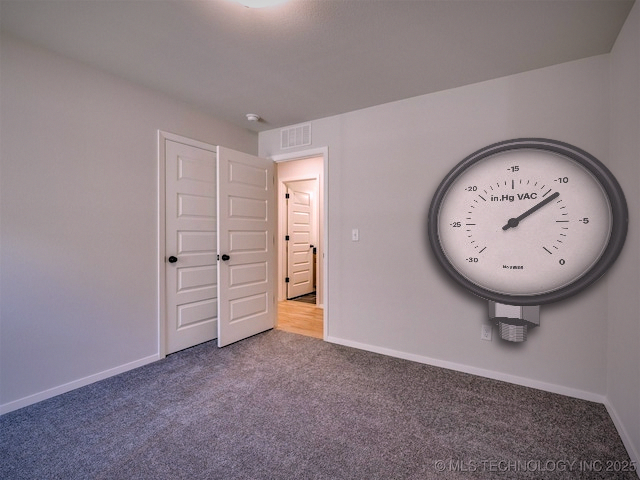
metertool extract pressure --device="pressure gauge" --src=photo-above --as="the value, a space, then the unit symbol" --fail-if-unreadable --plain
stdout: -9 inHg
